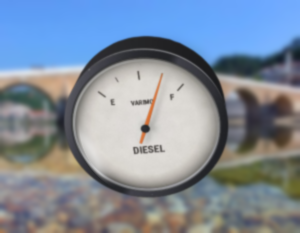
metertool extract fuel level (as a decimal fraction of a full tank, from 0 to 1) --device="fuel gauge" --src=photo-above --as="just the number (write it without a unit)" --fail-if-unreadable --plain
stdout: 0.75
